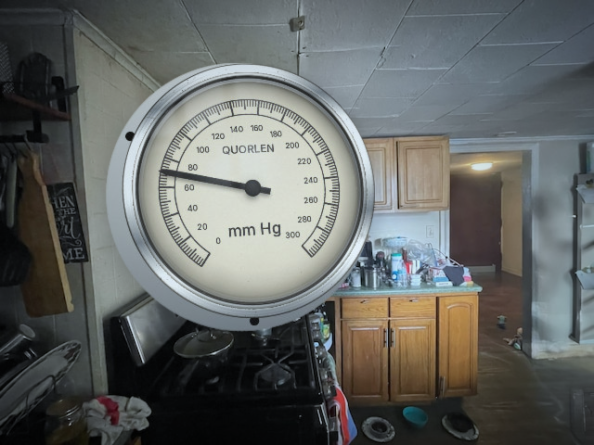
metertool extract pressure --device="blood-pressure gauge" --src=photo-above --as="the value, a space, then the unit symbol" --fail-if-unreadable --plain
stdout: 70 mmHg
